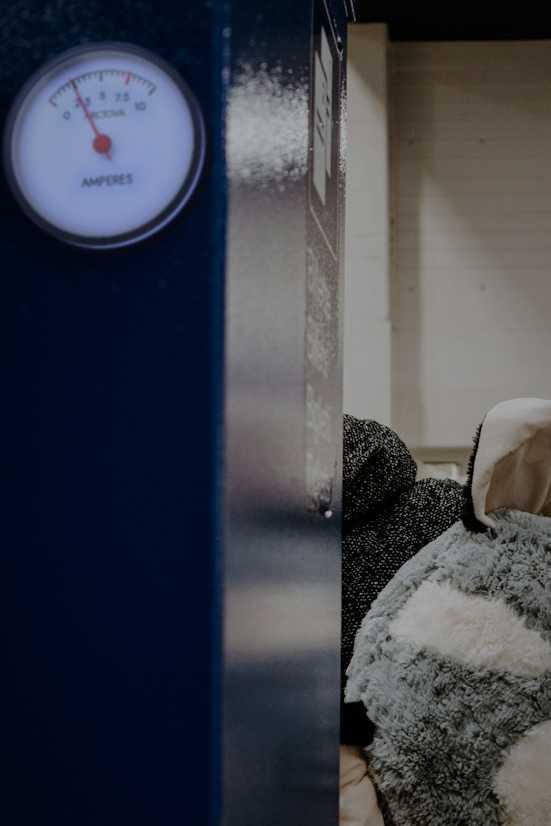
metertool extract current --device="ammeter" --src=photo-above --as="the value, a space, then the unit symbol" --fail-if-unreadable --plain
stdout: 2.5 A
